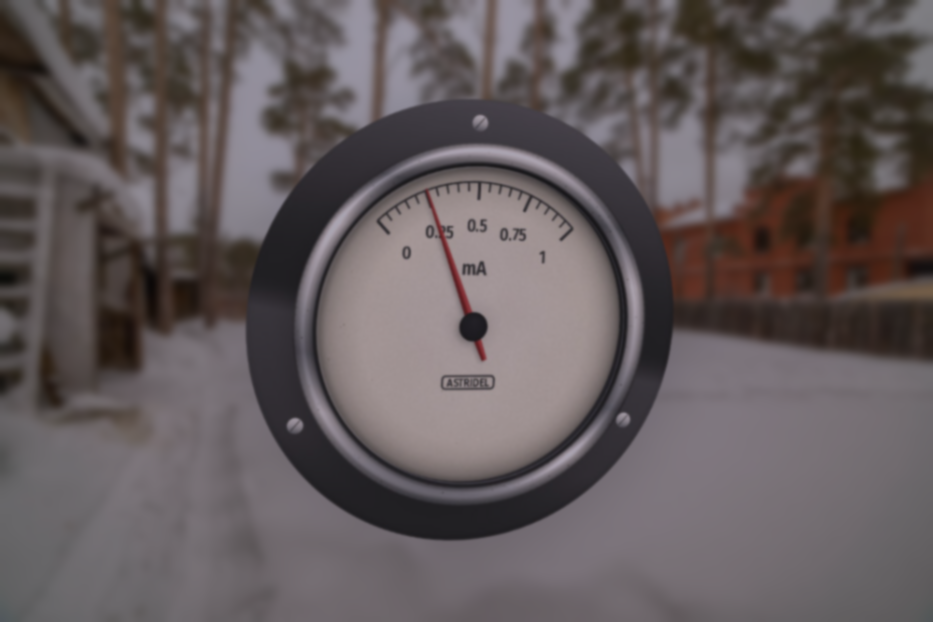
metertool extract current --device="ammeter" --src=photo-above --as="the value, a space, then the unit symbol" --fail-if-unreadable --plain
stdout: 0.25 mA
